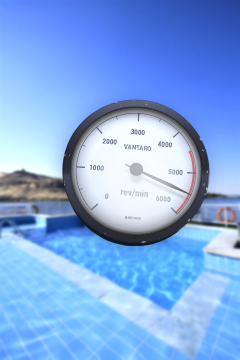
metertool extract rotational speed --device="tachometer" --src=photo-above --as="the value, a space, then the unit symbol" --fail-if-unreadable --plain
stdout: 5500 rpm
